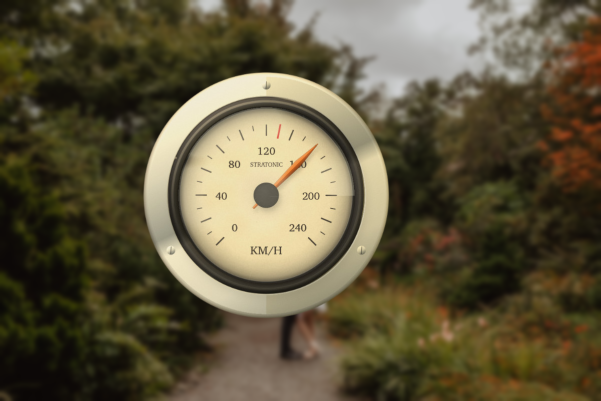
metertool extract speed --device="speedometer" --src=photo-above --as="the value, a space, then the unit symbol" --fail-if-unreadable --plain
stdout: 160 km/h
